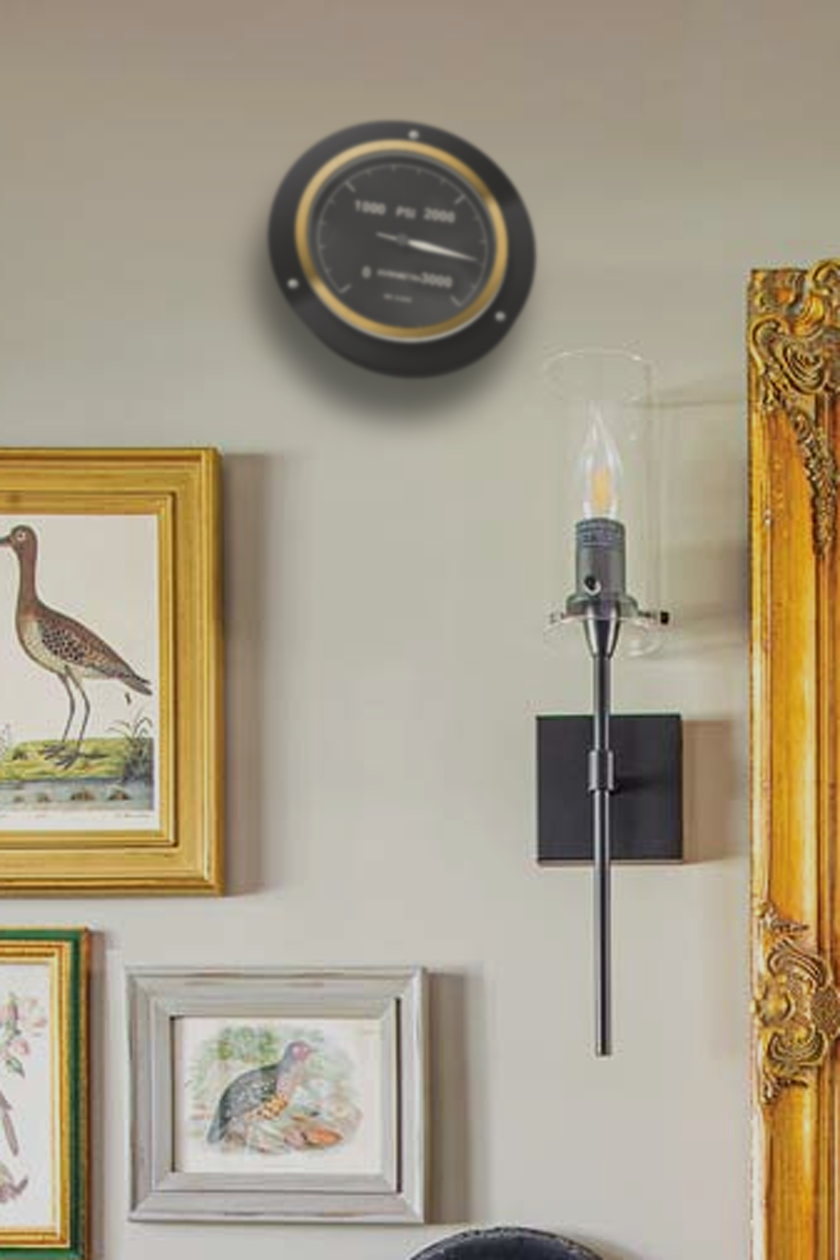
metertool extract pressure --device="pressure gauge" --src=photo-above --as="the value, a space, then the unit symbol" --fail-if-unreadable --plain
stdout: 2600 psi
